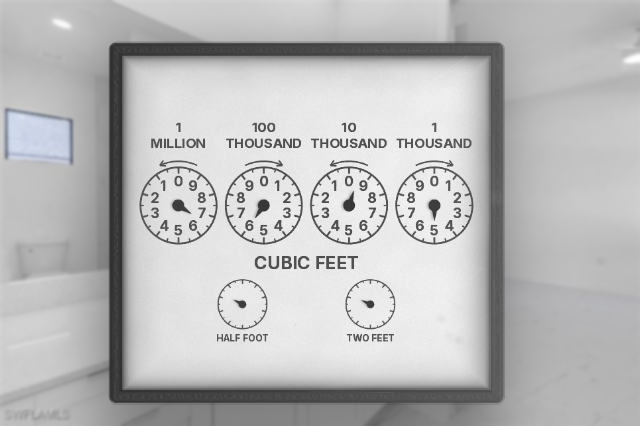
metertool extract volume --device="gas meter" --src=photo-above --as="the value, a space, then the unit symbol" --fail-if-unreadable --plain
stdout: 659500 ft³
